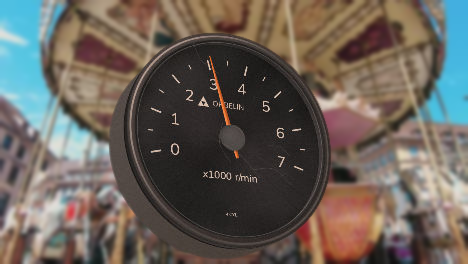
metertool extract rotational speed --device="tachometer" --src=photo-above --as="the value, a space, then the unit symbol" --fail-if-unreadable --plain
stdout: 3000 rpm
